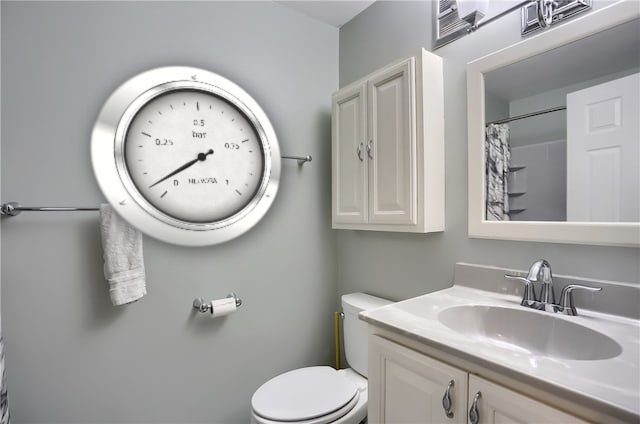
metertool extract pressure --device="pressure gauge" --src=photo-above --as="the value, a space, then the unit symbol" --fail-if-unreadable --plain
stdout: 0.05 bar
